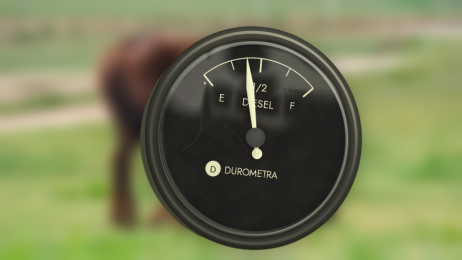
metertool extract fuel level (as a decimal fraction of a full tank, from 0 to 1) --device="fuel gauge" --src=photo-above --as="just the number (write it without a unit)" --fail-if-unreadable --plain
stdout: 0.375
